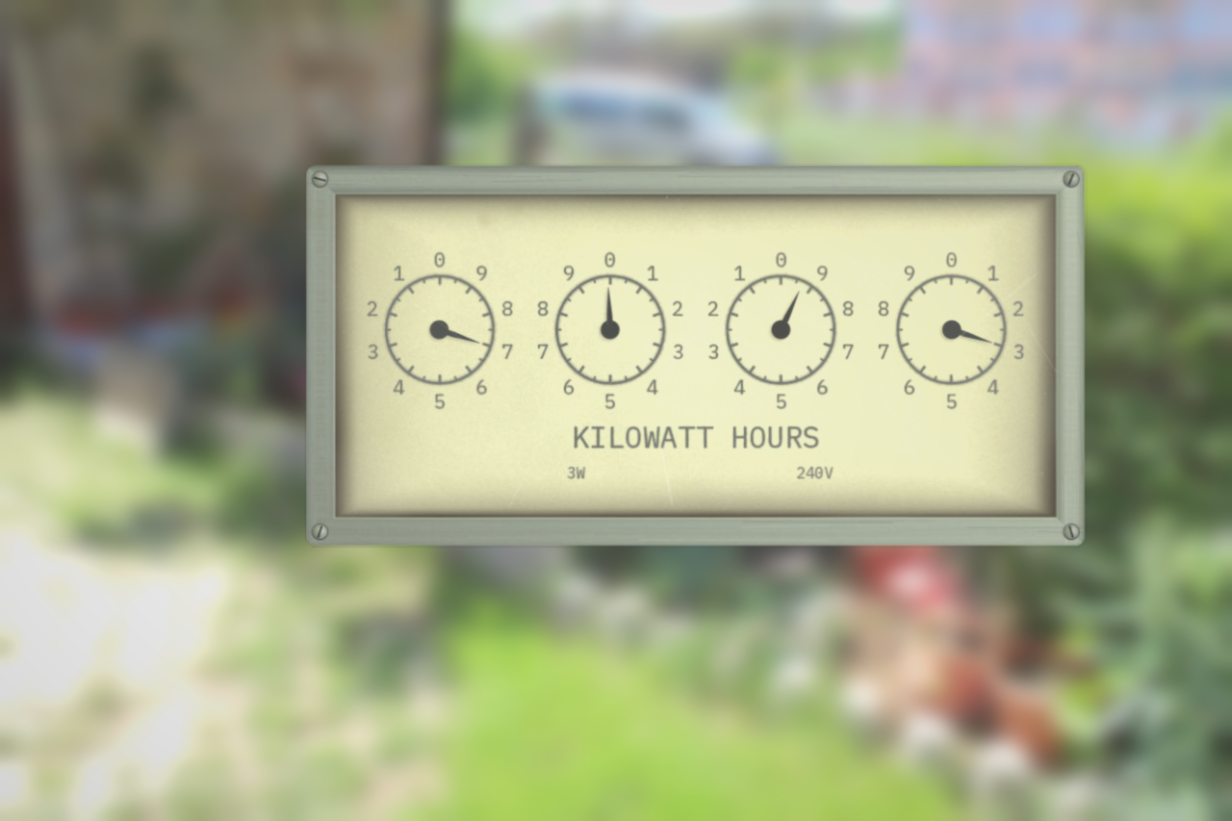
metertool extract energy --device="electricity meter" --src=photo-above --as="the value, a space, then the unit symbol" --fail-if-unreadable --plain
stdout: 6993 kWh
